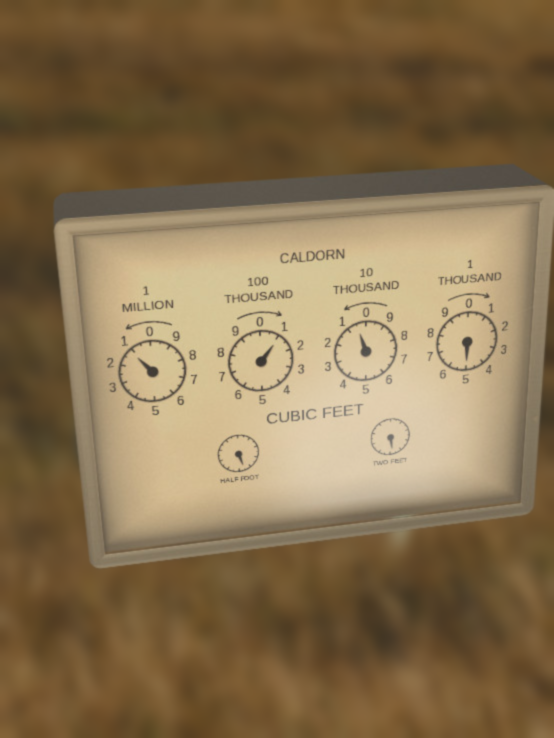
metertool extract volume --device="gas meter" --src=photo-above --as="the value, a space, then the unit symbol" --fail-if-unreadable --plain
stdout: 110500 ft³
